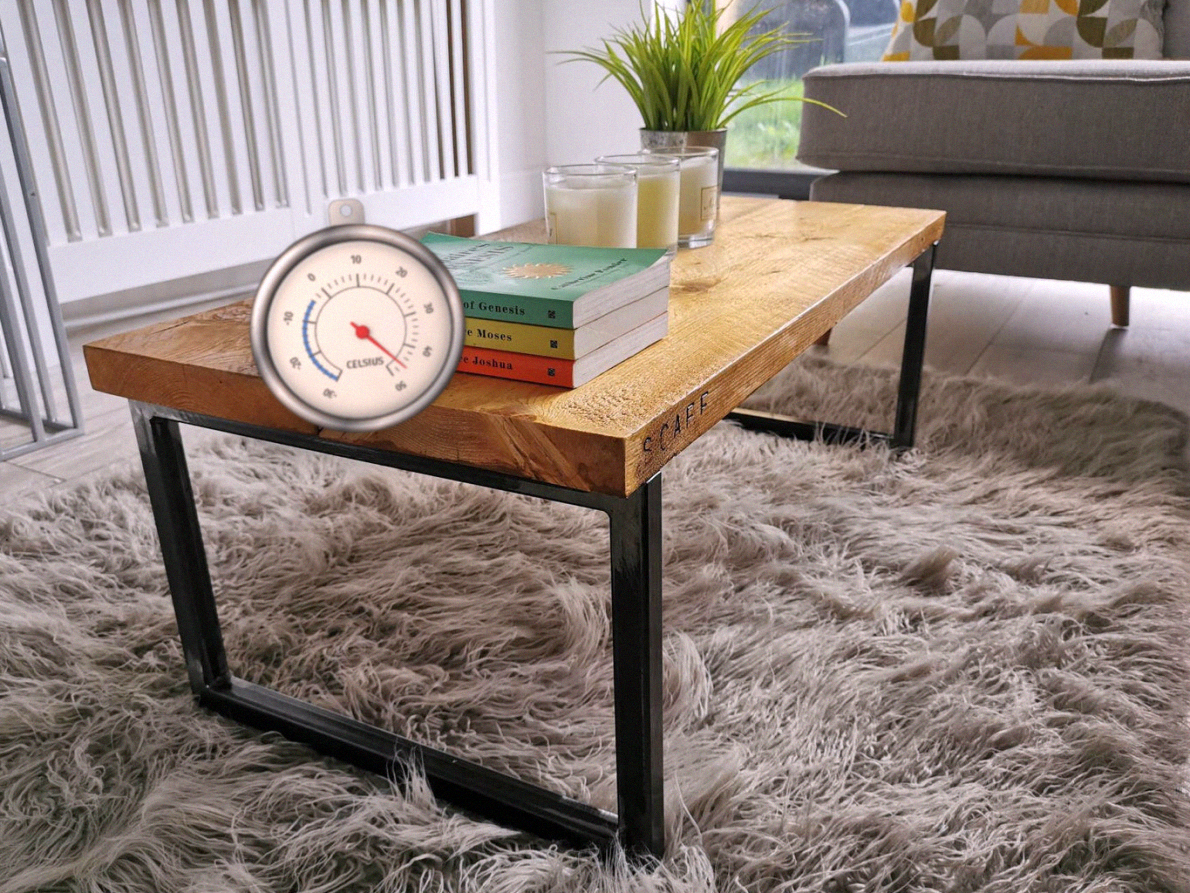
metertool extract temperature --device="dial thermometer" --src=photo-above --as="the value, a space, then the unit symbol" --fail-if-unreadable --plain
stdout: 46 °C
